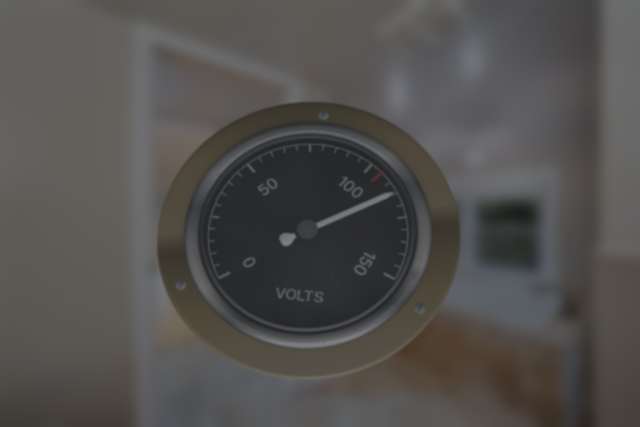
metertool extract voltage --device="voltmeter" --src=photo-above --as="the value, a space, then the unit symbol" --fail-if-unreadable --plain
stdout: 115 V
